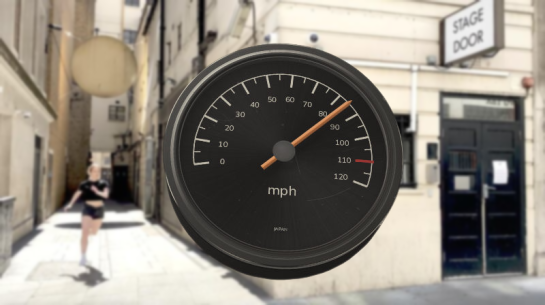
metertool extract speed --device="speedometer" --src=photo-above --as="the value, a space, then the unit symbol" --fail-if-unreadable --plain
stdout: 85 mph
